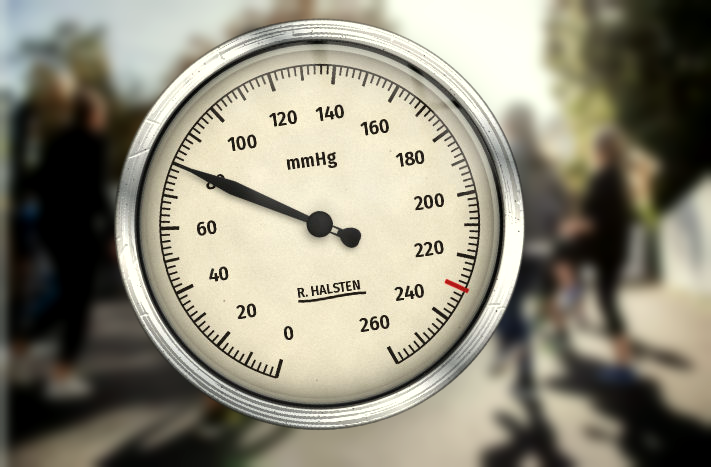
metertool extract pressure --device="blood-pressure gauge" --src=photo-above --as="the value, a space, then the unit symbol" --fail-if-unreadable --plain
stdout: 80 mmHg
